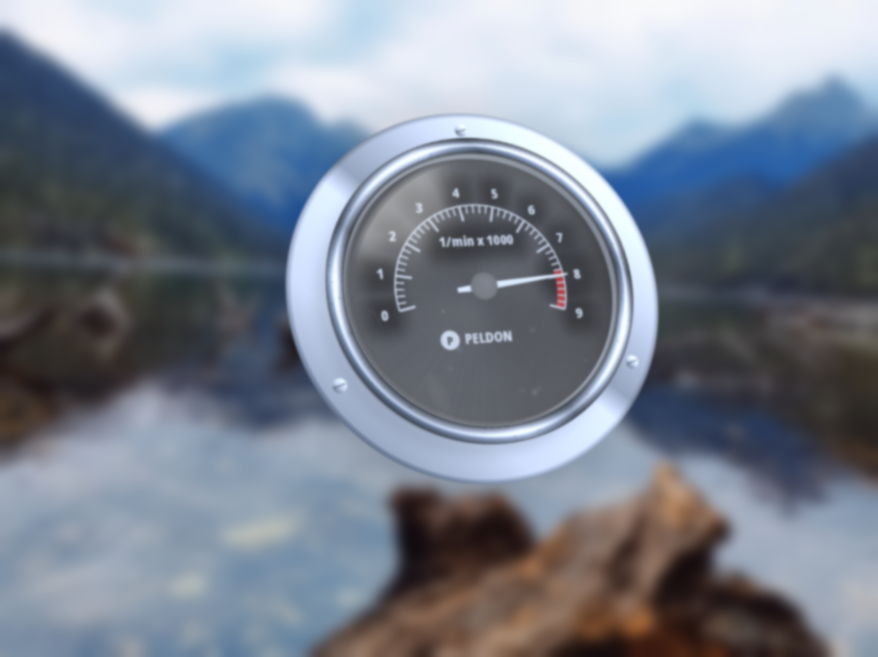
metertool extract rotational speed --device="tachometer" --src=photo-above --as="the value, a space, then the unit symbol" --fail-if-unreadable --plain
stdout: 8000 rpm
